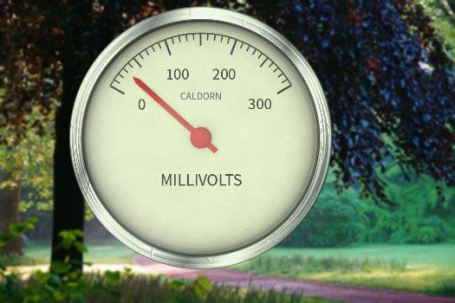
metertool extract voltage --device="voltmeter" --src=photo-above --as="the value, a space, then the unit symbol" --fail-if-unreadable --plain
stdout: 30 mV
